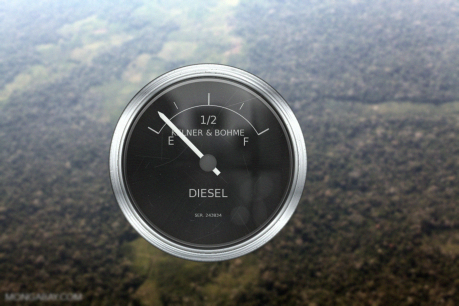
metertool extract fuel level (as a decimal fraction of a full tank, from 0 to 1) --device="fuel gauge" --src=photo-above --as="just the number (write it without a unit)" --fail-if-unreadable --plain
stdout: 0.125
